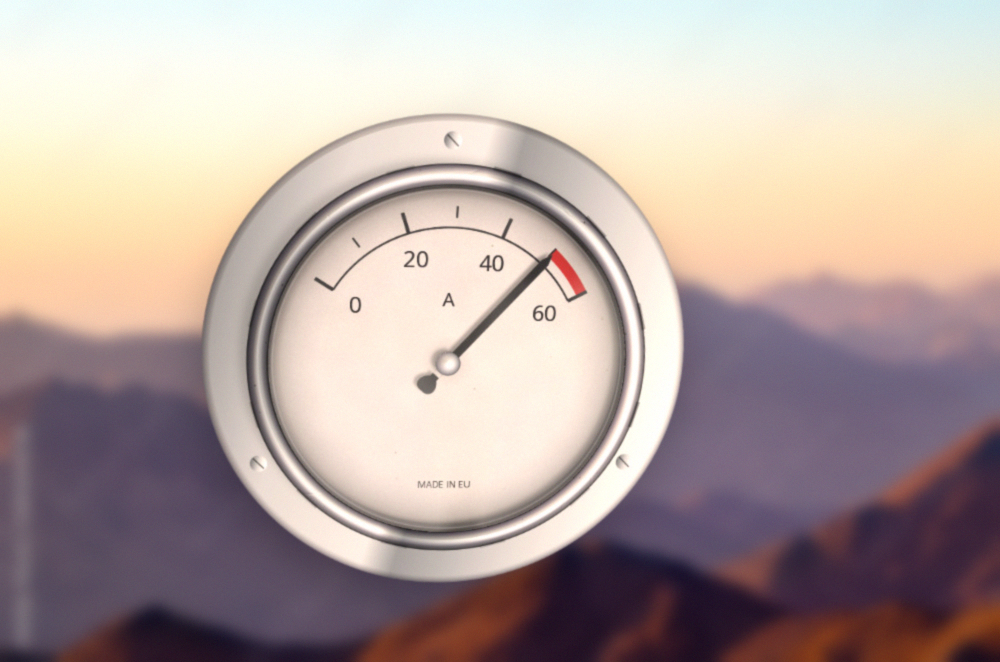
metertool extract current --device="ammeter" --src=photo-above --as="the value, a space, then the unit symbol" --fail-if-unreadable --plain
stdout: 50 A
